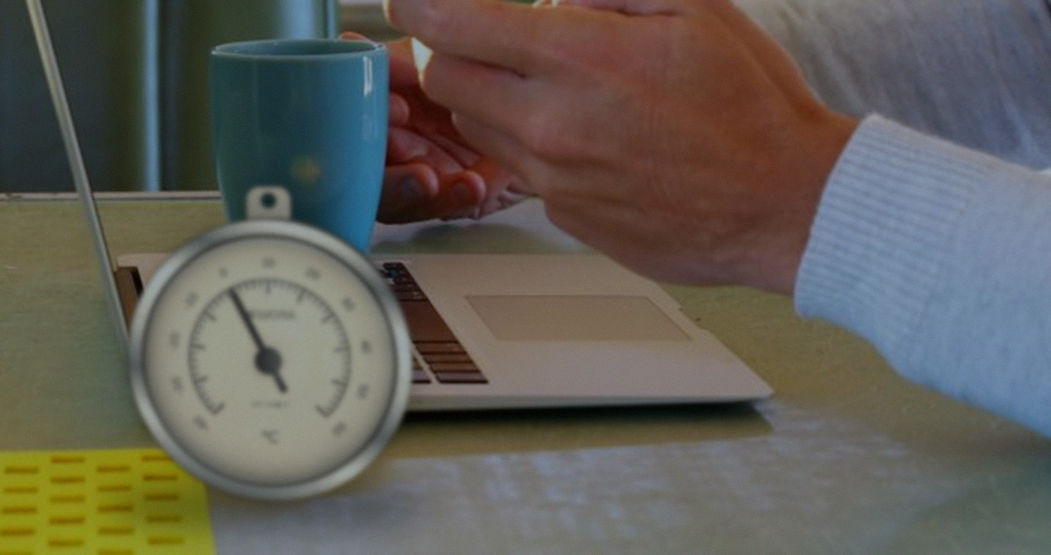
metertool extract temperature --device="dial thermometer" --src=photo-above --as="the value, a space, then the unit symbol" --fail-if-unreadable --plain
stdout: 0 °C
